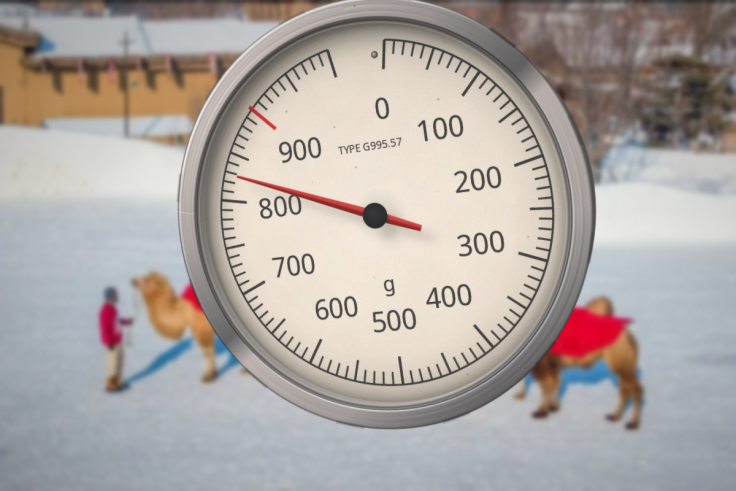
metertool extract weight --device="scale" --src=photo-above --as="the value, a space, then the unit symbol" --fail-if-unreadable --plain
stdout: 830 g
